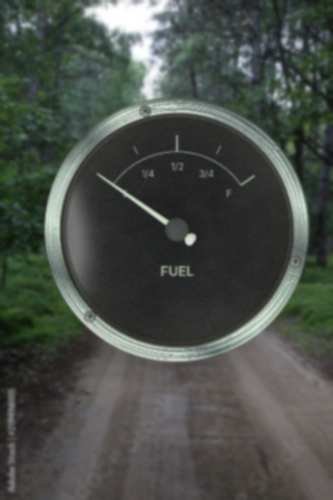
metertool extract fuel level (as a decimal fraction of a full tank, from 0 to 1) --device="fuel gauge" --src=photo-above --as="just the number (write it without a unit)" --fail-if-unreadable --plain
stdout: 0
